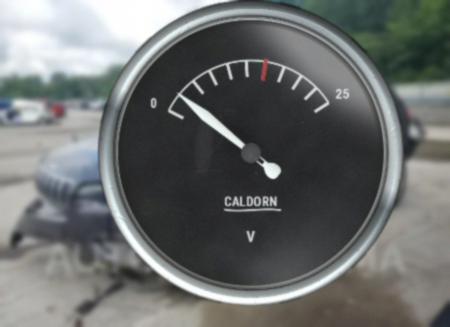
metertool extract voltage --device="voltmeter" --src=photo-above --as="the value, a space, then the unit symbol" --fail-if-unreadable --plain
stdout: 2.5 V
